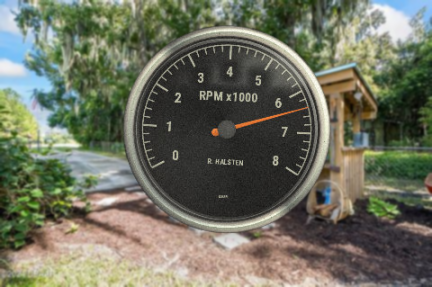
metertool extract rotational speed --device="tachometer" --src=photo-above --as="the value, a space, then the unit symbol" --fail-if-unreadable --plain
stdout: 6400 rpm
